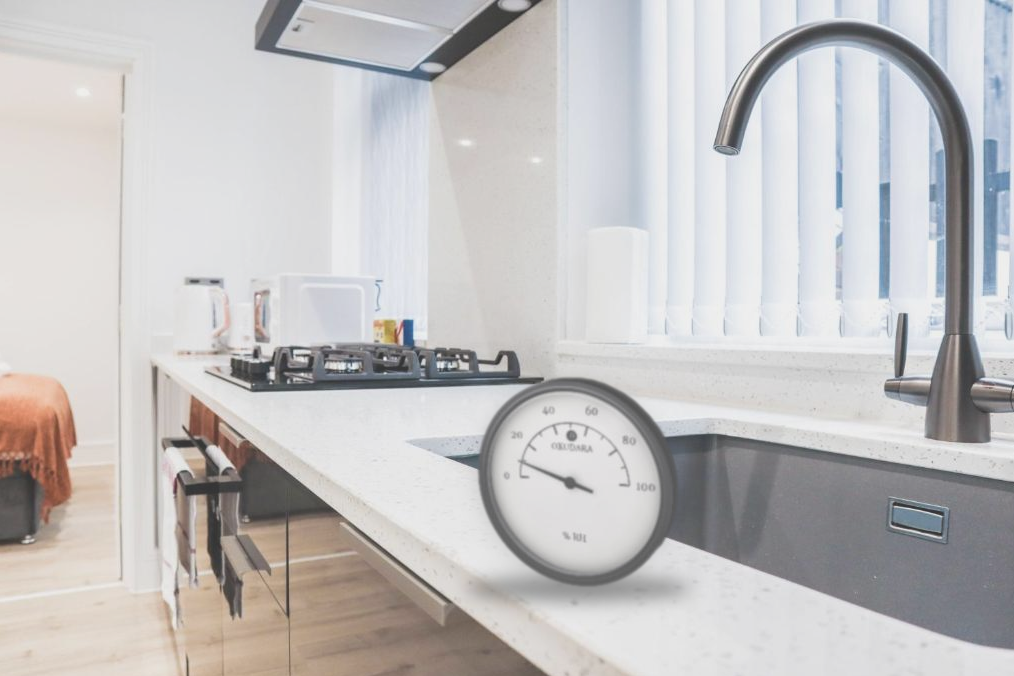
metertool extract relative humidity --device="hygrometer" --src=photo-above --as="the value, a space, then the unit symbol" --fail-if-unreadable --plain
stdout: 10 %
